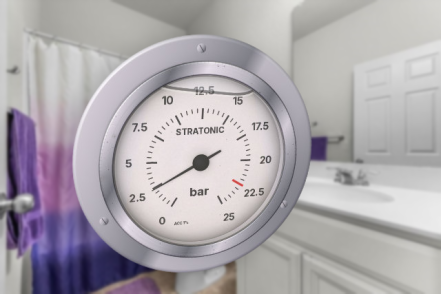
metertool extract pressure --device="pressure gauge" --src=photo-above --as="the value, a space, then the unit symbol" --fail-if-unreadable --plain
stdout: 2.5 bar
